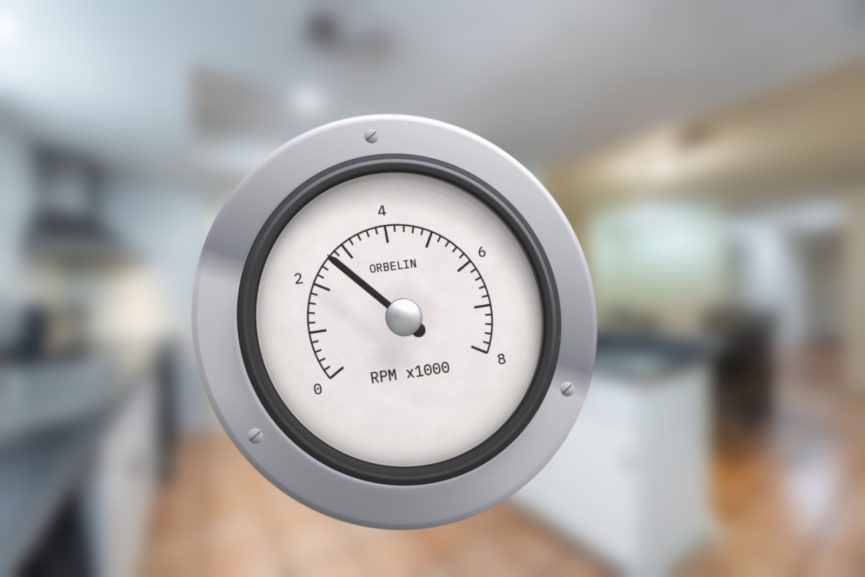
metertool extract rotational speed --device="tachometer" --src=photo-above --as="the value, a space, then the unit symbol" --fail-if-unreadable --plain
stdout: 2600 rpm
